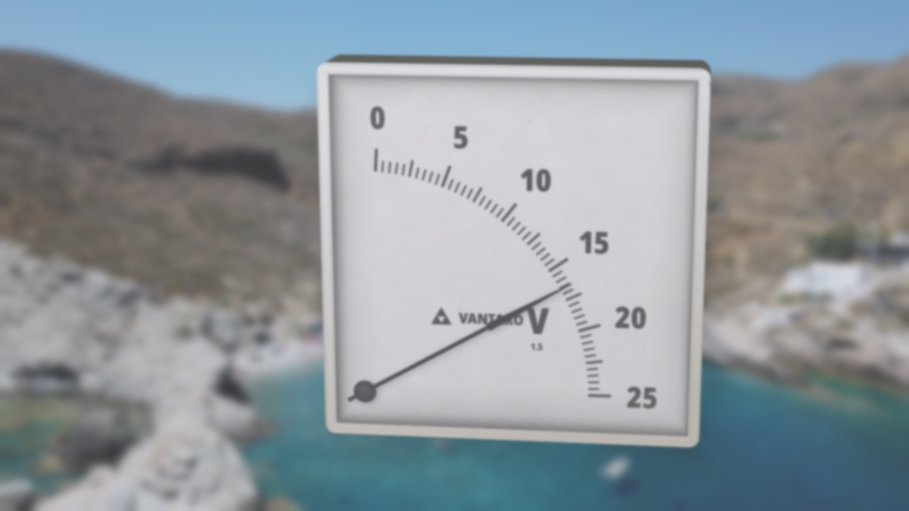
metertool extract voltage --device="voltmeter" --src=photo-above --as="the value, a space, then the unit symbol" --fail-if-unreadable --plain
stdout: 16.5 V
